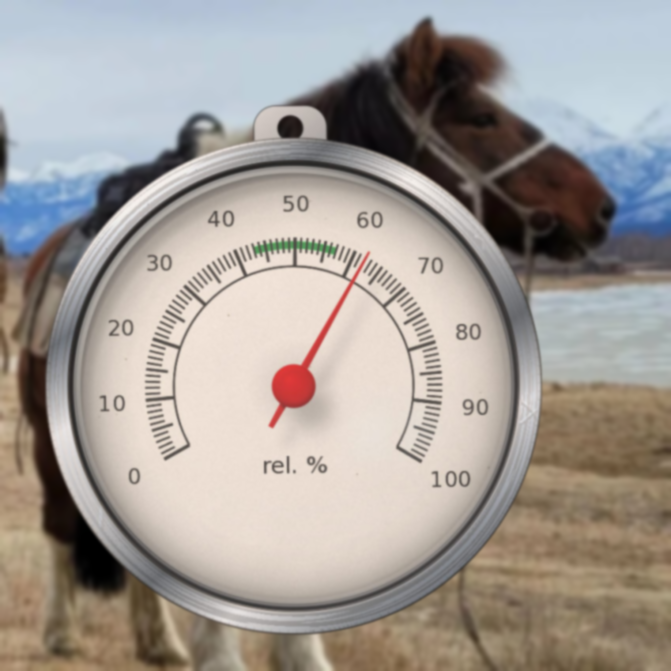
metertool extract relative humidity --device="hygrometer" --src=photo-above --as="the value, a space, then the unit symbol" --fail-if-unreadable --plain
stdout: 62 %
